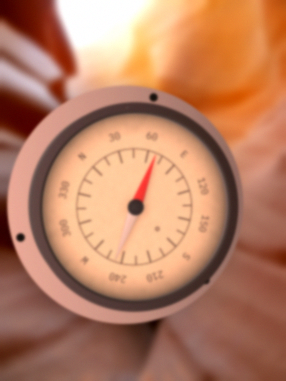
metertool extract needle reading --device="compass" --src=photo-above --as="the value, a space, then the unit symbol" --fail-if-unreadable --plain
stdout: 67.5 °
